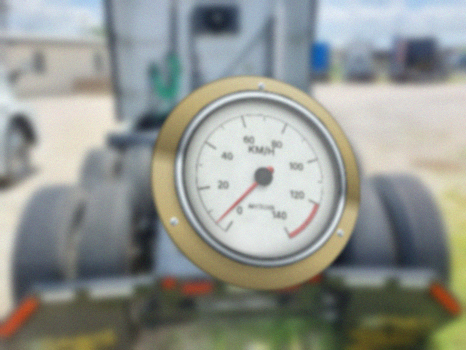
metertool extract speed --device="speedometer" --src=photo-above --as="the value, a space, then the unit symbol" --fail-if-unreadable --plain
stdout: 5 km/h
